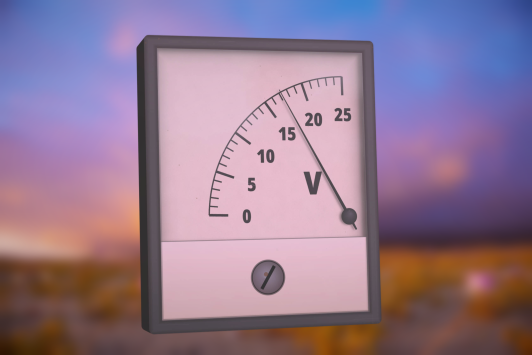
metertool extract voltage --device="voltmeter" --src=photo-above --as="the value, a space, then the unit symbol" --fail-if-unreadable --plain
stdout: 17 V
